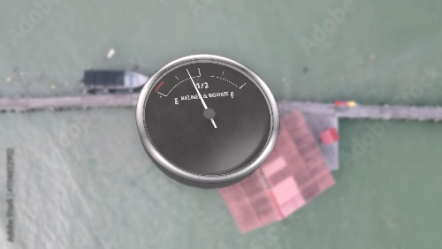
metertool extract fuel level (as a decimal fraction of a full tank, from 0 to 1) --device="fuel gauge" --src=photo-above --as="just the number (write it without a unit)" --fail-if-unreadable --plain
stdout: 0.375
